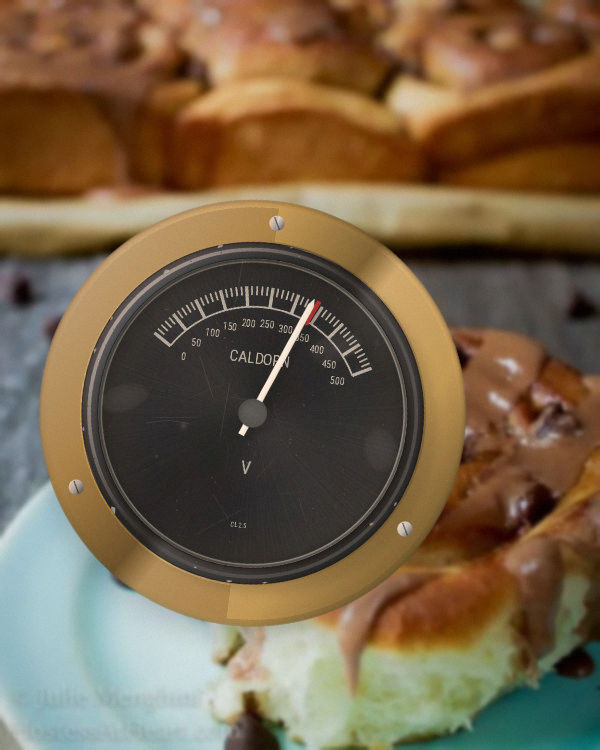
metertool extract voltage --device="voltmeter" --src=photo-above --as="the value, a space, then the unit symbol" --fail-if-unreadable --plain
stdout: 330 V
